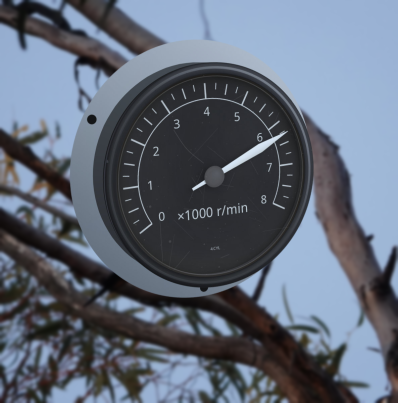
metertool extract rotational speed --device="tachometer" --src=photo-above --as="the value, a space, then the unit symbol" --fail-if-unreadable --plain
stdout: 6250 rpm
